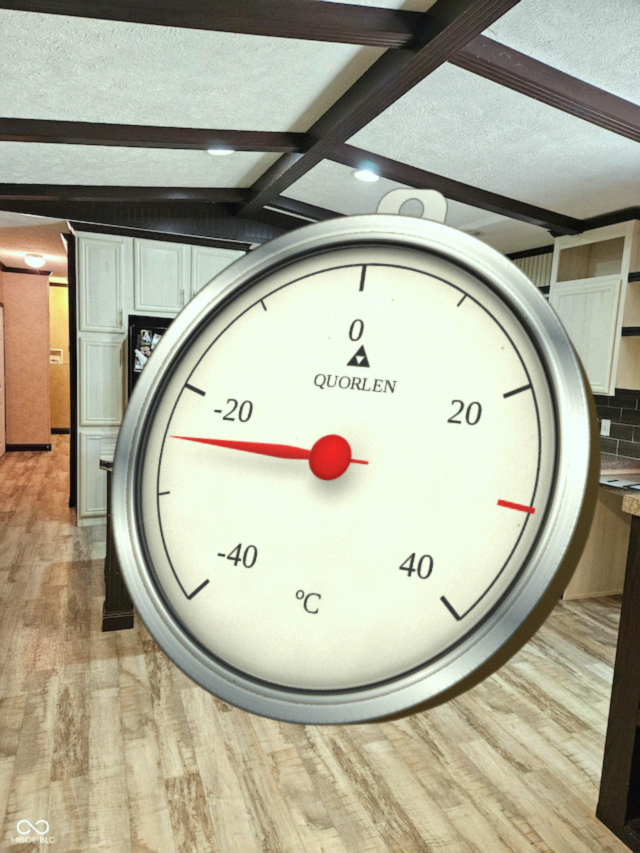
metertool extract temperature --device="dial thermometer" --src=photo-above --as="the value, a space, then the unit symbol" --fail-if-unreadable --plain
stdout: -25 °C
